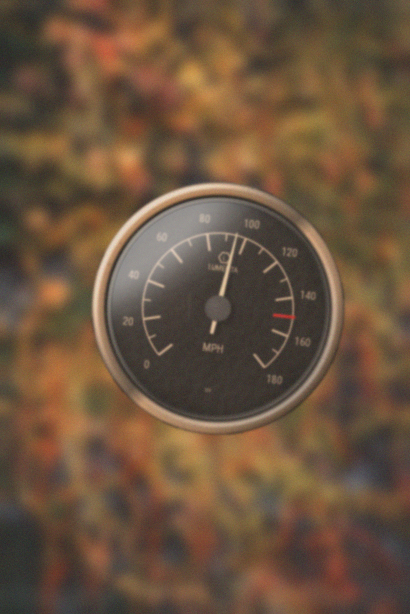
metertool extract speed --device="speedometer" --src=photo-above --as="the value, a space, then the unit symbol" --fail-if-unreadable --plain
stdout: 95 mph
